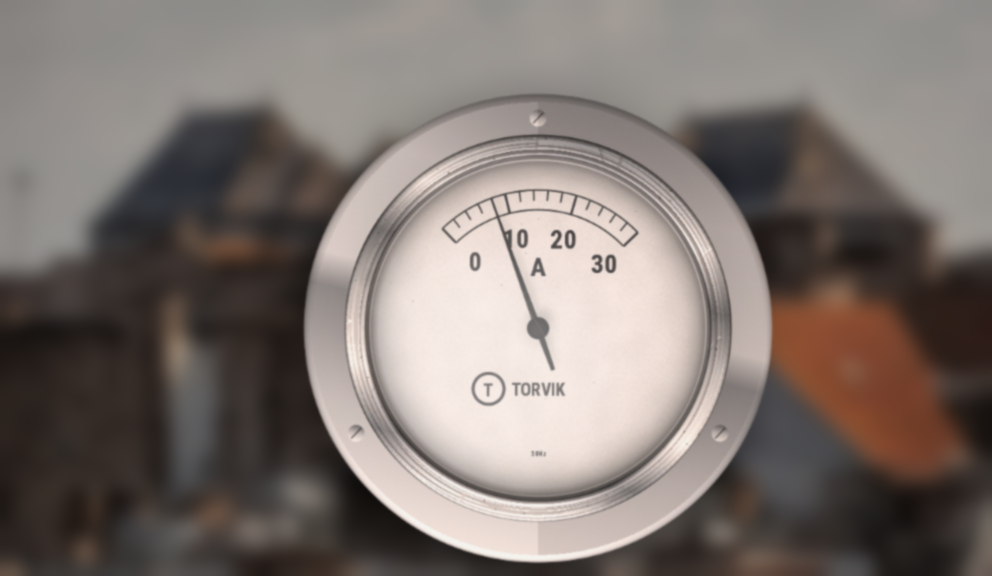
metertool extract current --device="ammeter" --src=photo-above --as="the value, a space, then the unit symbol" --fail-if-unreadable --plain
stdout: 8 A
